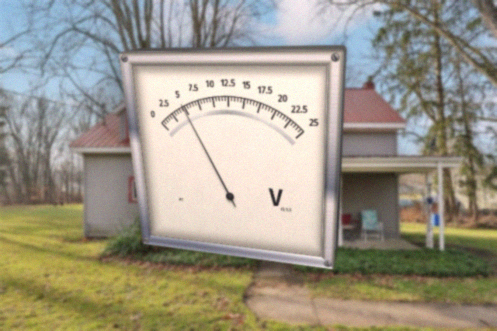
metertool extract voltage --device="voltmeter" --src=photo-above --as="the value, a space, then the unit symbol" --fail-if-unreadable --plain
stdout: 5 V
